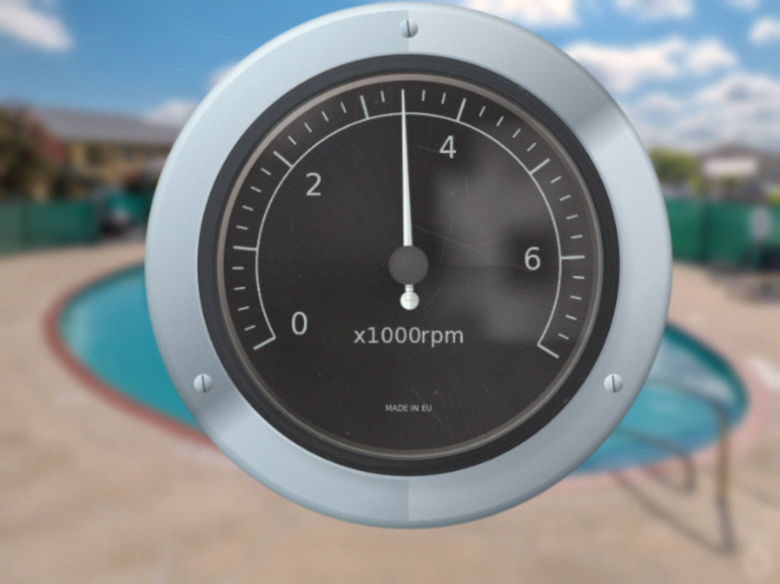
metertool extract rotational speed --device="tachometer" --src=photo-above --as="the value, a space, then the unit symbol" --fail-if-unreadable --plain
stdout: 3400 rpm
